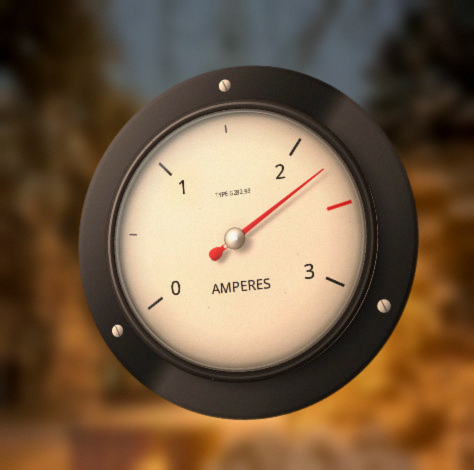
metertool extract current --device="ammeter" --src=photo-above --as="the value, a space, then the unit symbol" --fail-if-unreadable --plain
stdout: 2.25 A
